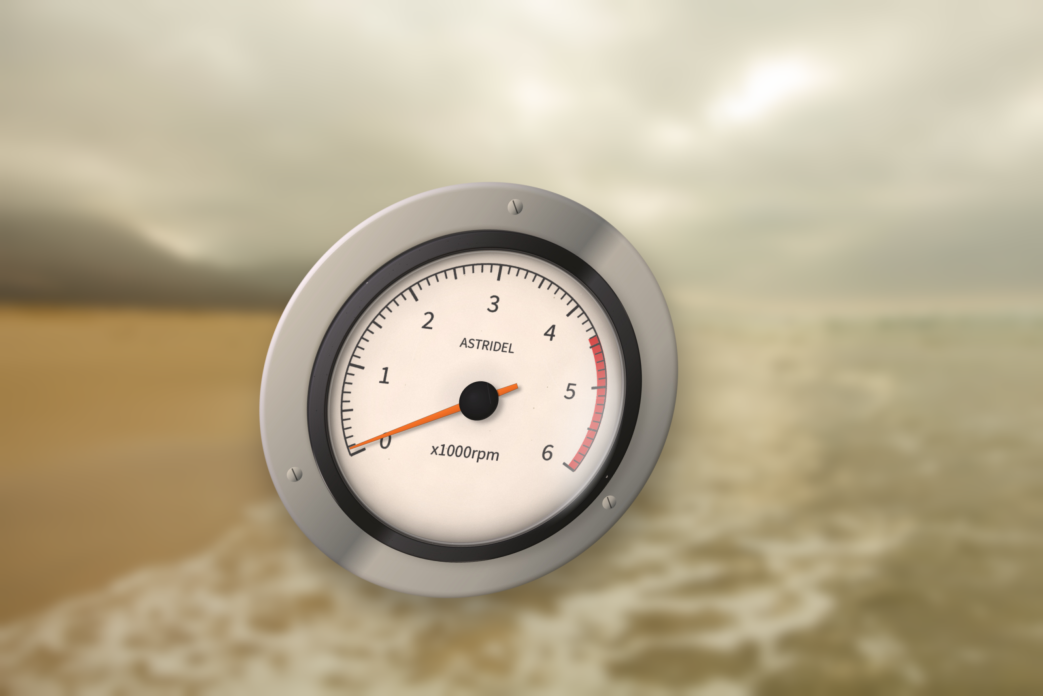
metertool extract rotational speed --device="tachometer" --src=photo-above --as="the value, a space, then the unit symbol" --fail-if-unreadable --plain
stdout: 100 rpm
